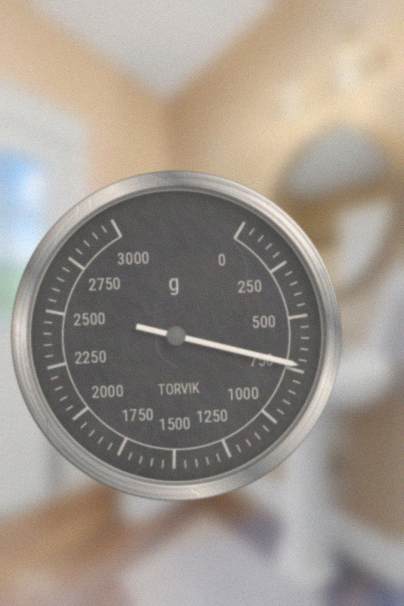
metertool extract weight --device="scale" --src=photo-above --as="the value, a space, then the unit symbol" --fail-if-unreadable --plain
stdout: 725 g
